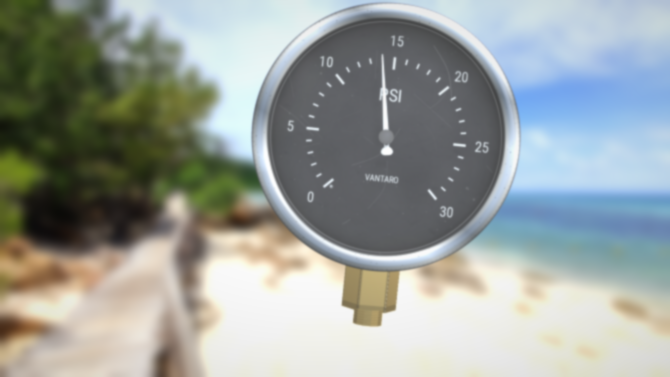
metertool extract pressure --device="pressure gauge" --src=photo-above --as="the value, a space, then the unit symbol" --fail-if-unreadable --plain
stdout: 14 psi
